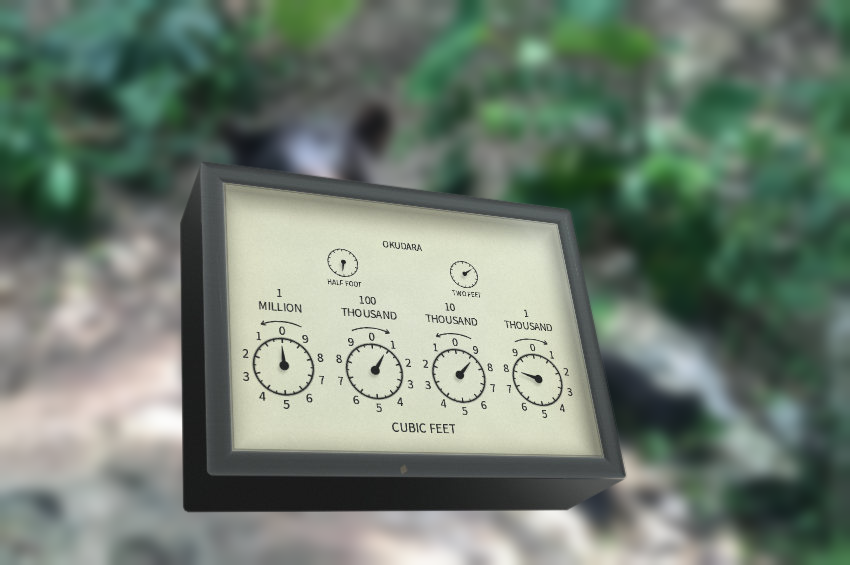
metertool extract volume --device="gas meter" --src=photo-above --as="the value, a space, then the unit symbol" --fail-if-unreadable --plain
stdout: 8800 ft³
